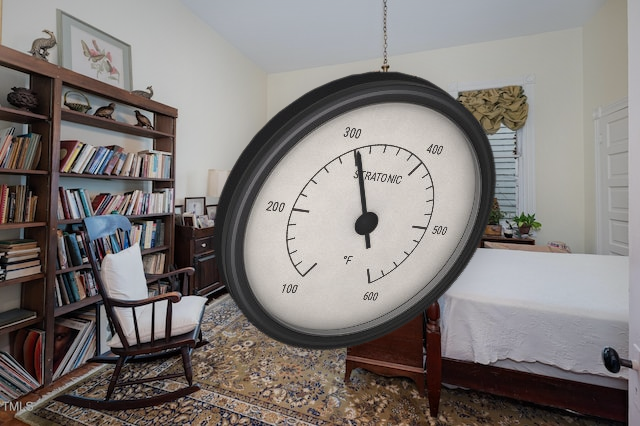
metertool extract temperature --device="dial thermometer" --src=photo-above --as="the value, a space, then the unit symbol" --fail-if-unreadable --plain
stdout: 300 °F
